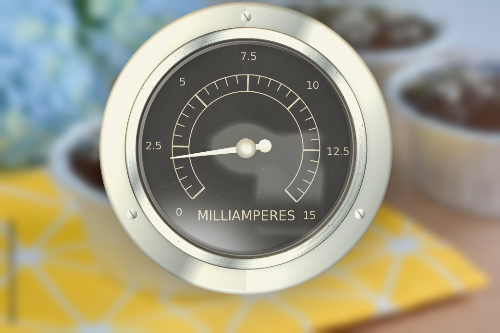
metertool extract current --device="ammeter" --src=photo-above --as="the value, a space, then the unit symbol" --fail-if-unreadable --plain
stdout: 2 mA
